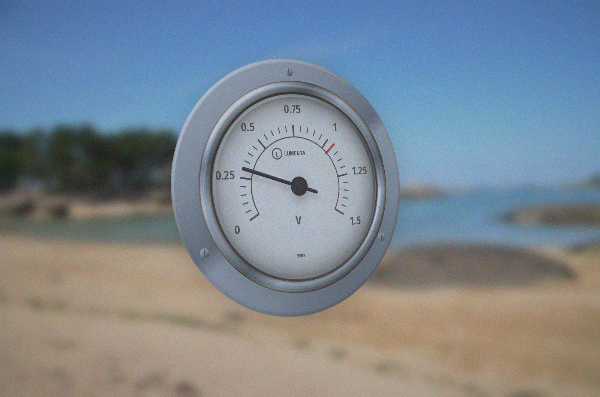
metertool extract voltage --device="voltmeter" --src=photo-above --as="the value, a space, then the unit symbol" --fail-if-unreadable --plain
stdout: 0.3 V
